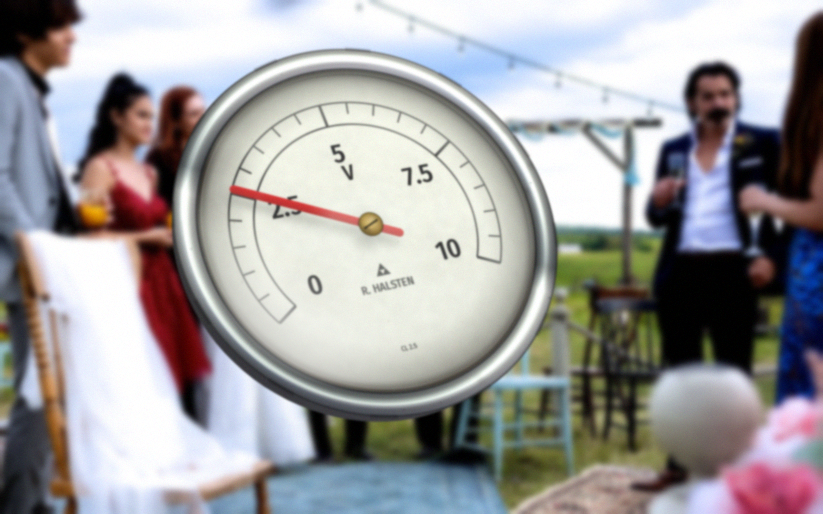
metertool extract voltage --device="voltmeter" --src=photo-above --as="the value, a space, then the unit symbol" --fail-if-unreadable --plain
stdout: 2.5 V
